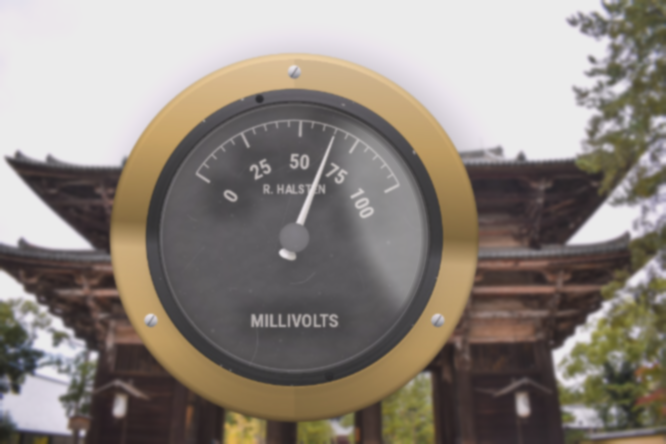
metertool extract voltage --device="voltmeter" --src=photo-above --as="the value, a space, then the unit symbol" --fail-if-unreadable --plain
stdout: 65 mV
